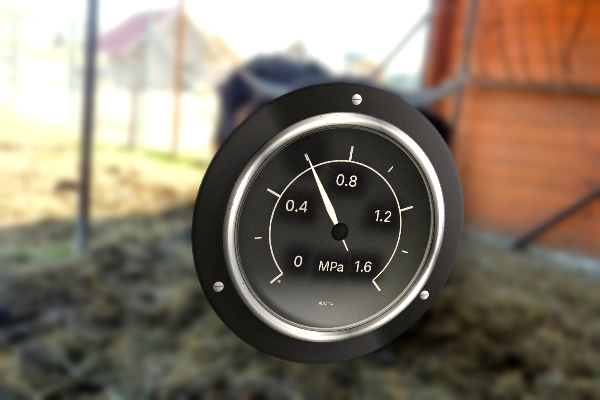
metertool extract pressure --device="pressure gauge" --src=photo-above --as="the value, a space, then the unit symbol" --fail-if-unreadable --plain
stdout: 0.6 MPa
